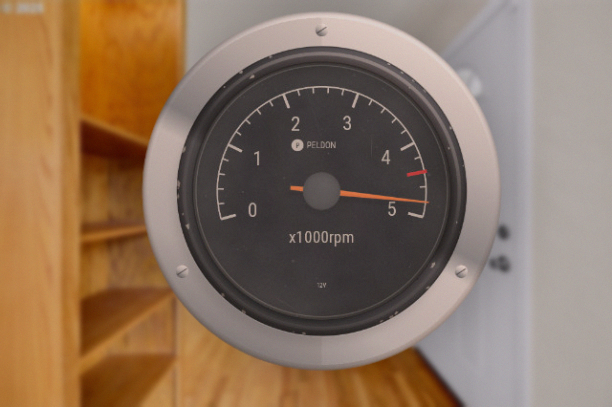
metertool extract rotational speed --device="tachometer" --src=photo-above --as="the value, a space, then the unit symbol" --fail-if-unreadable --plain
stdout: 4800 rpm
